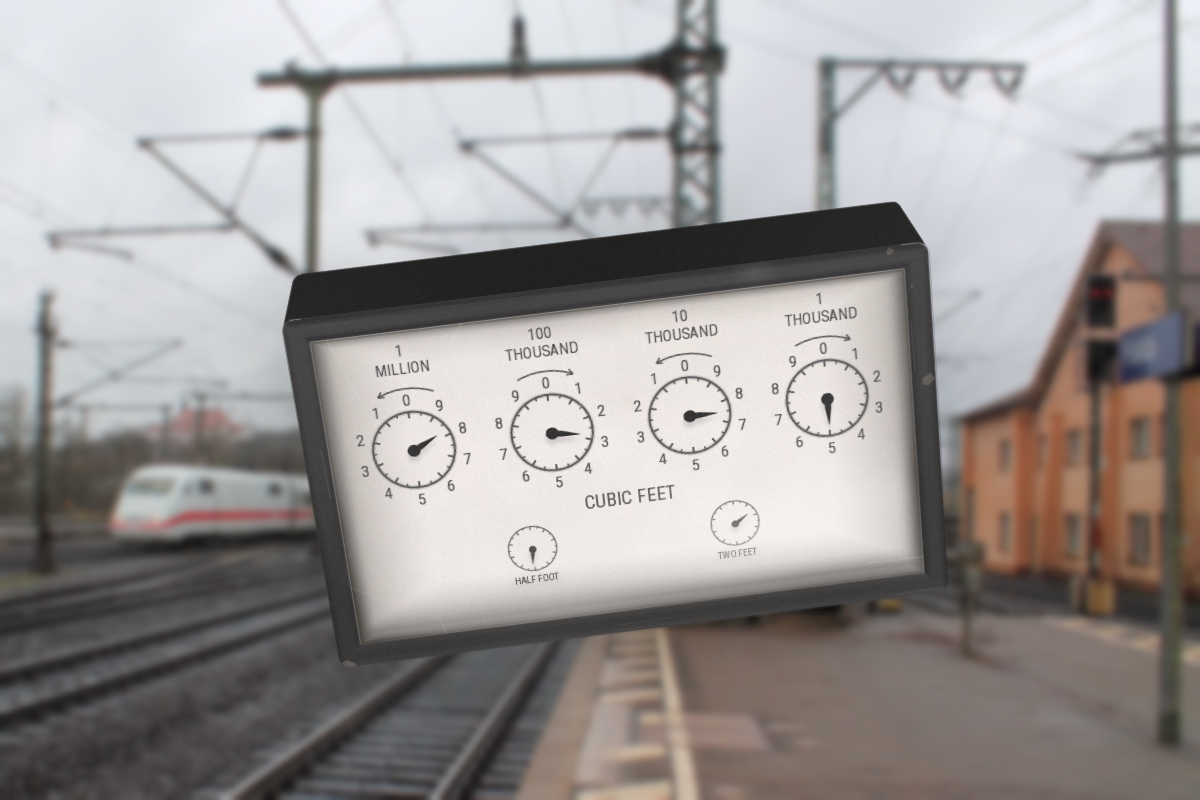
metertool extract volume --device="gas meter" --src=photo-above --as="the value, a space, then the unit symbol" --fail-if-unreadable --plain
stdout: 827500 ft³
